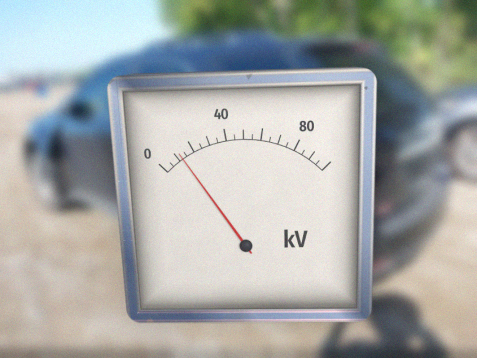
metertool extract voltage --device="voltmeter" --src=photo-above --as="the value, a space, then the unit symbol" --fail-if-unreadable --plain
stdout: 12.5 kV
